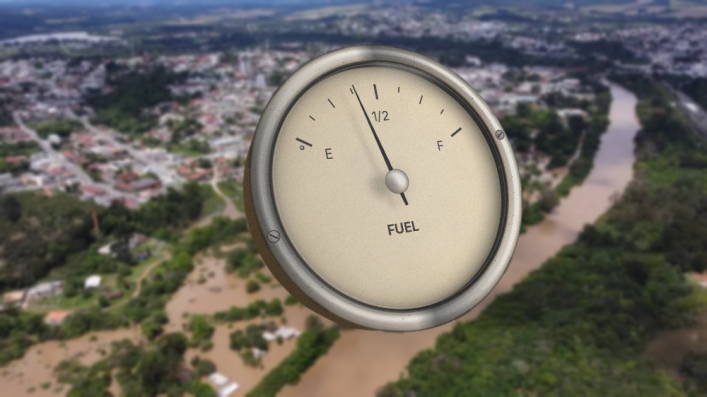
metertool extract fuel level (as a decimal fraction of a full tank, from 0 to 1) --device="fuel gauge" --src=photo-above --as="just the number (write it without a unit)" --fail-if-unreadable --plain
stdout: 0.375
